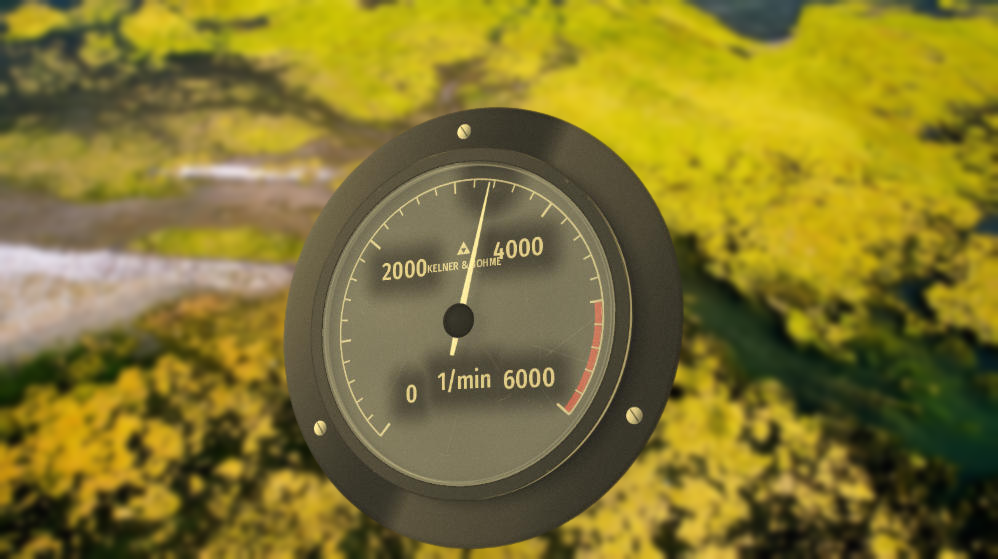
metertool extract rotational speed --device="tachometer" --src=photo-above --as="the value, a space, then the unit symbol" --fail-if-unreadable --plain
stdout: 3400 rpm
